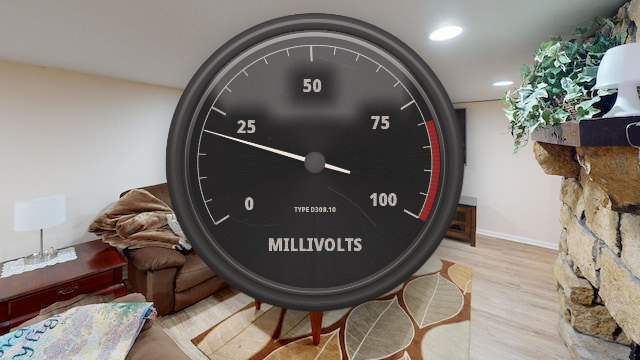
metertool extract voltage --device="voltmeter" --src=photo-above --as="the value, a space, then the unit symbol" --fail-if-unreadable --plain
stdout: 20 mV
